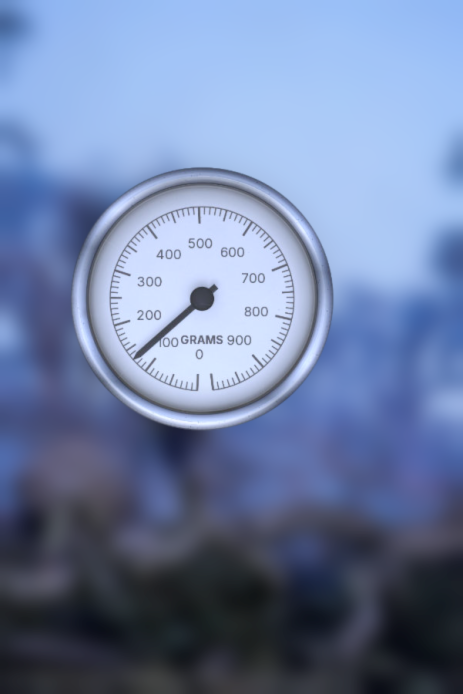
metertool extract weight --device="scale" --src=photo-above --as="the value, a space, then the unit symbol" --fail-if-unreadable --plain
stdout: 130 g
